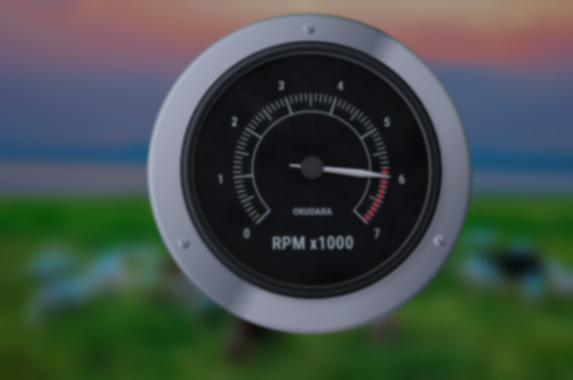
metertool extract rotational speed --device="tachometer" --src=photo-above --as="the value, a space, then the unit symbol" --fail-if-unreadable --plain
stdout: 6000 rpm
